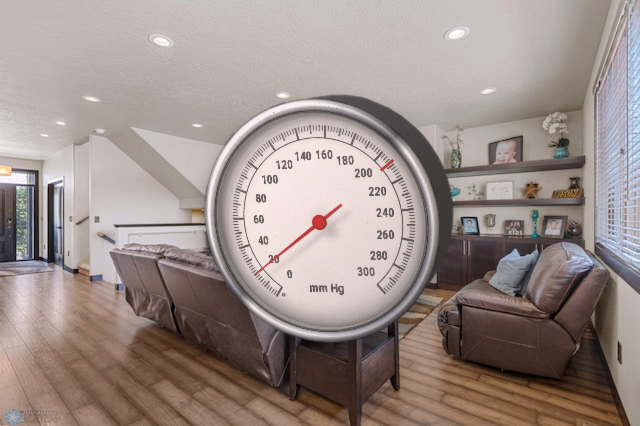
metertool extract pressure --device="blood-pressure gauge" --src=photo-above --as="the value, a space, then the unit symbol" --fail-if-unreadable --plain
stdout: 20 mmHg
